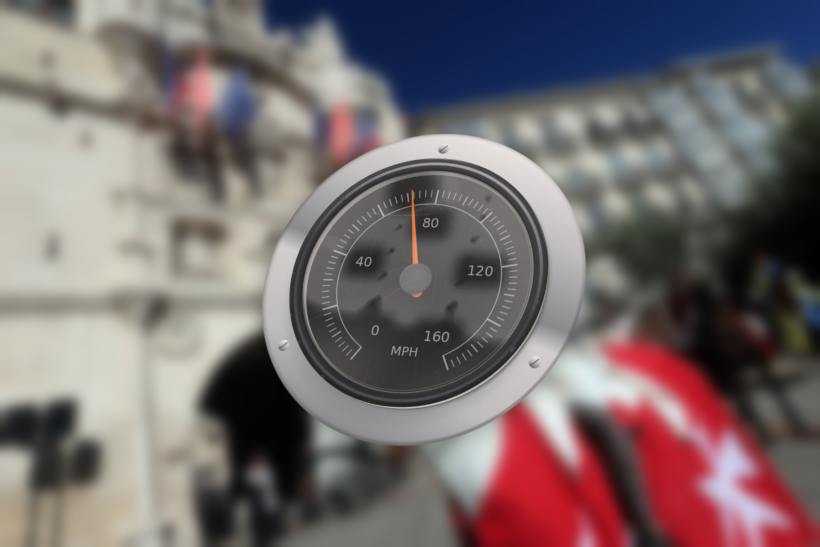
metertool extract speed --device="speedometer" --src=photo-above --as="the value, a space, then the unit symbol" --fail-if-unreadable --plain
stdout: 72 mph
